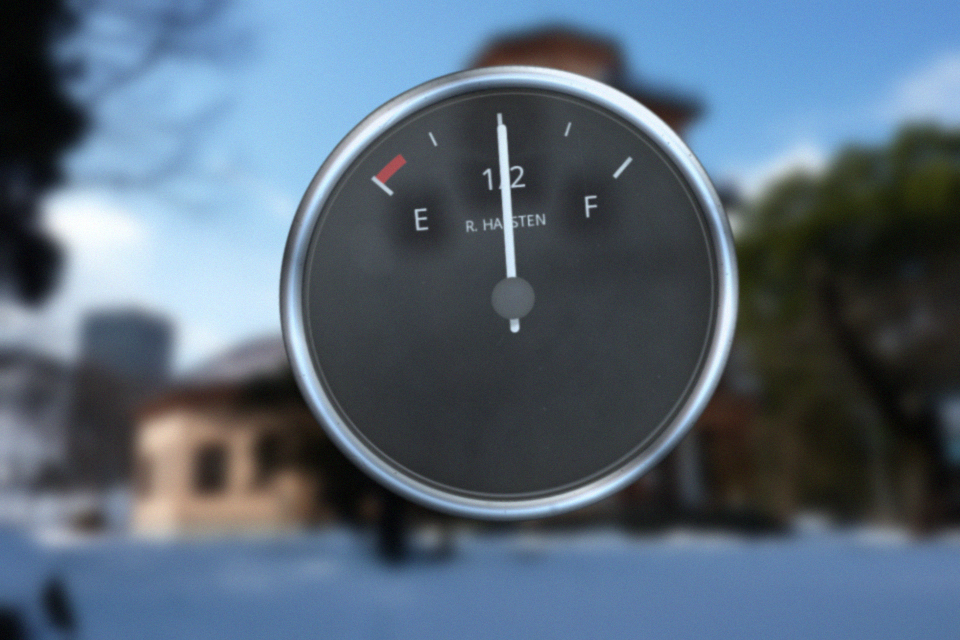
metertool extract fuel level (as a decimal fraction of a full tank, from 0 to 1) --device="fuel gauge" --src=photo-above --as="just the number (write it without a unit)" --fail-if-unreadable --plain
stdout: 0.5
